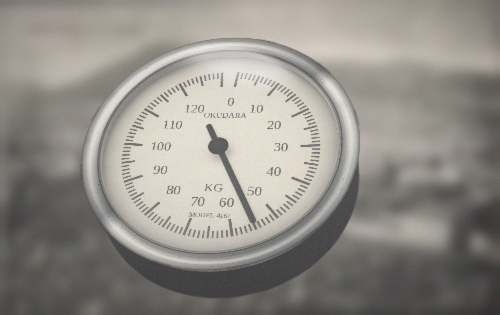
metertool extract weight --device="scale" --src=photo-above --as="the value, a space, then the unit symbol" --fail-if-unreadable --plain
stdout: 55 kg
